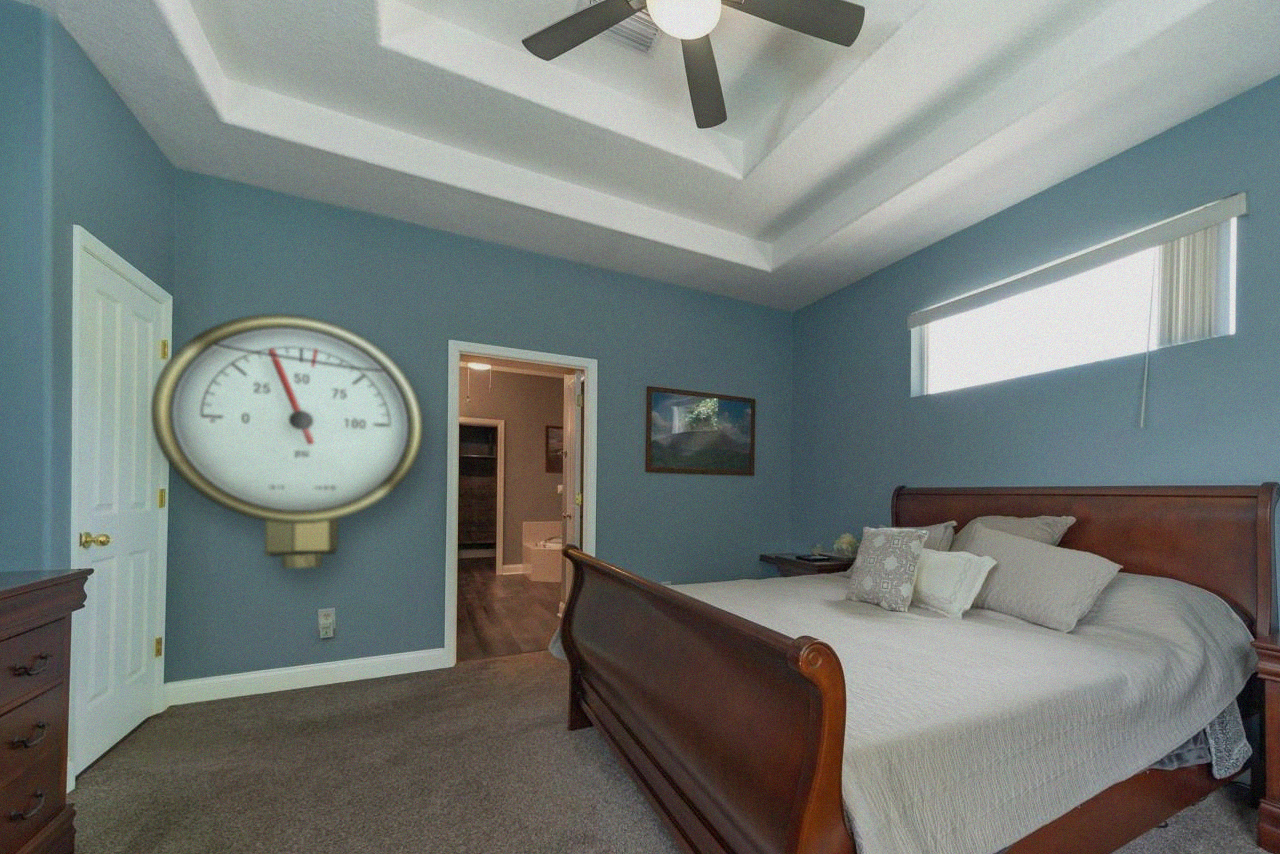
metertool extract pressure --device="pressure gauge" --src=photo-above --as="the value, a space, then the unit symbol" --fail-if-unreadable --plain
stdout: 40 psi
